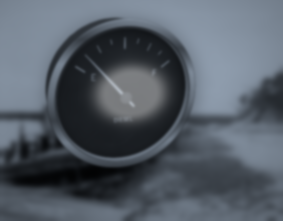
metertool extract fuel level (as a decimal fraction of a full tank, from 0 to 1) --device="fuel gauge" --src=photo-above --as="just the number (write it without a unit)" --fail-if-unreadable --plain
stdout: 0.125
